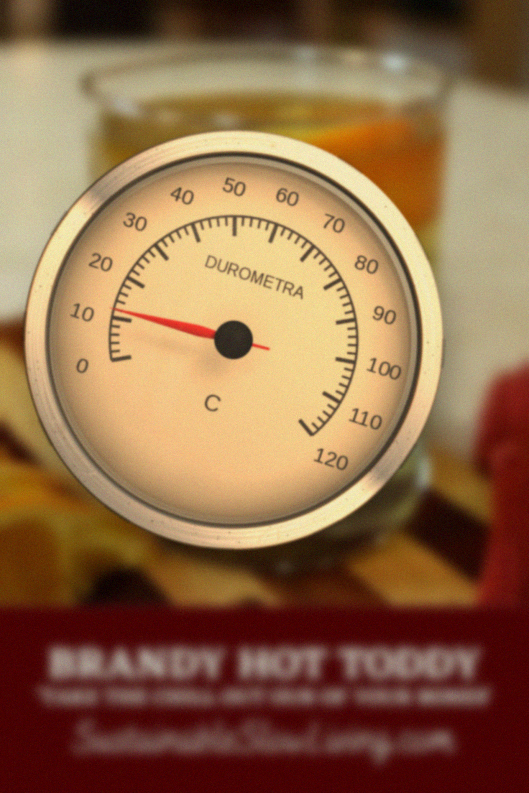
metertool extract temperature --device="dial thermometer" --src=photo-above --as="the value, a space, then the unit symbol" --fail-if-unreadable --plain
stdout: 12 °C
